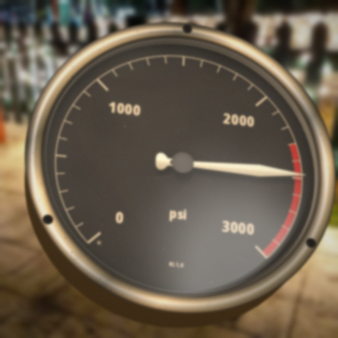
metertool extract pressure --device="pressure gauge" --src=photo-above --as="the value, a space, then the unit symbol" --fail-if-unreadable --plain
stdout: 2500 psi
